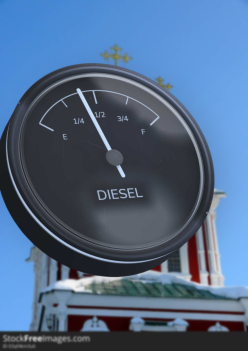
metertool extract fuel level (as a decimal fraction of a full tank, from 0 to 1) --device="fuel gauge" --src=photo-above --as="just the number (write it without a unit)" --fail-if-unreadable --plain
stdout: 0.375
